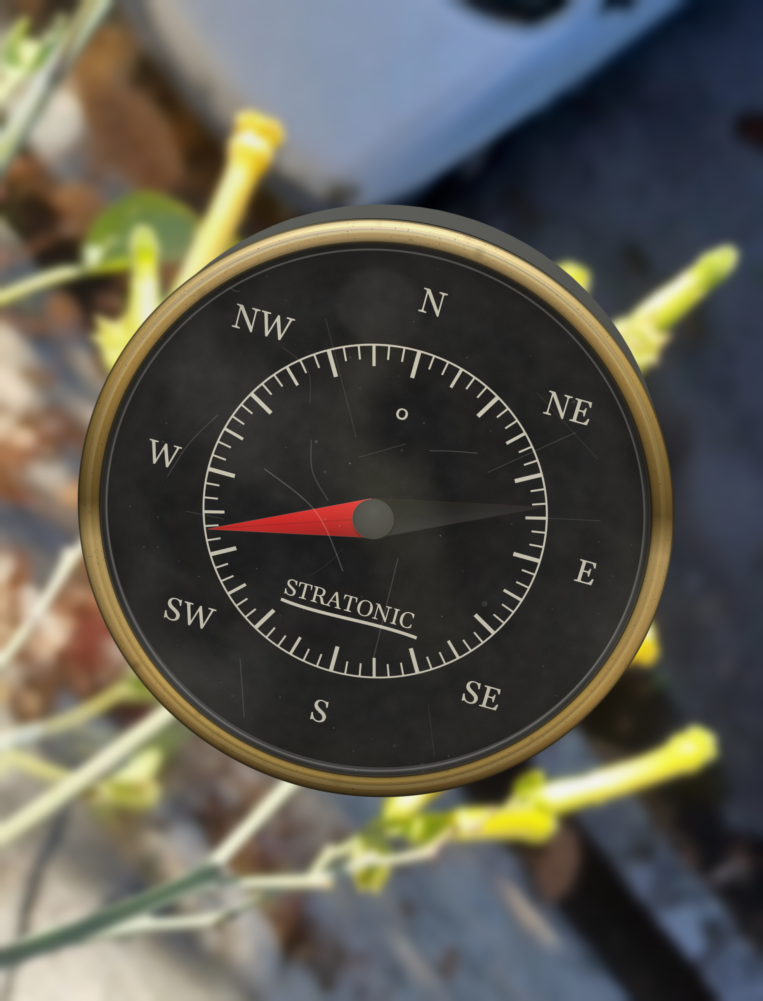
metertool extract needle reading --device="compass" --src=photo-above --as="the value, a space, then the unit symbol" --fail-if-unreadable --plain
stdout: 250 °
